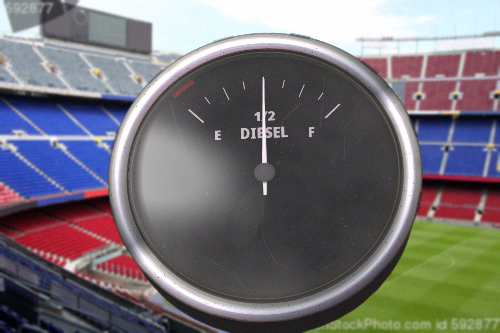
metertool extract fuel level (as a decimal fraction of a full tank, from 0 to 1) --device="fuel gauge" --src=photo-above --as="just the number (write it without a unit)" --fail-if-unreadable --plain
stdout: 0.5
